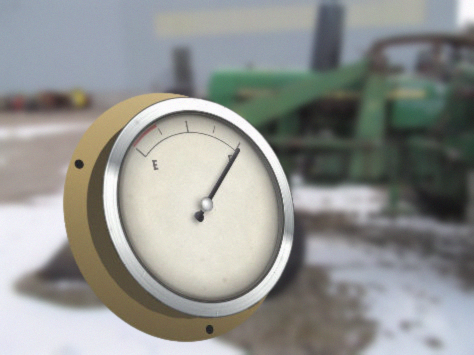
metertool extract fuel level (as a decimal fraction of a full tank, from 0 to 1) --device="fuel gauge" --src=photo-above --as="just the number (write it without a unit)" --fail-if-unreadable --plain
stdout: 1
